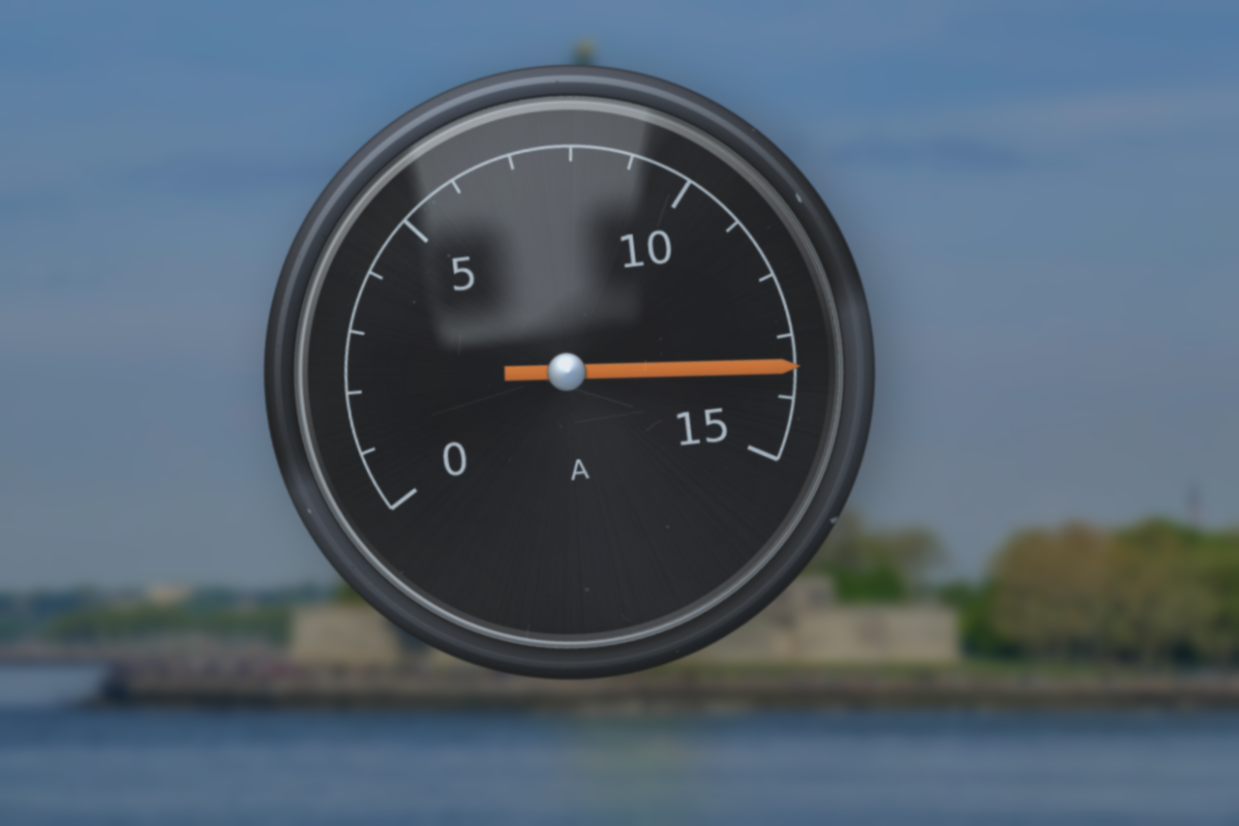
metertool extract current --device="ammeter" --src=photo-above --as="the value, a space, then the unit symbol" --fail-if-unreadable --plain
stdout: 13.5 A
